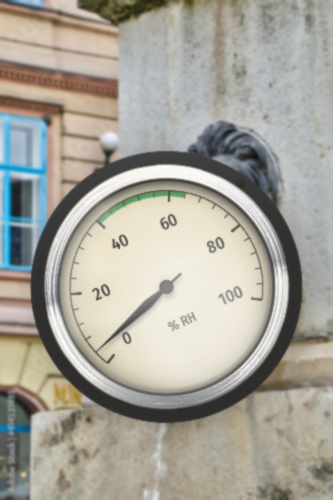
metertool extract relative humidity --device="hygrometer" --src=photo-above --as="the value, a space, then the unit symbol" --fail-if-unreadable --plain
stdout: 4 %
